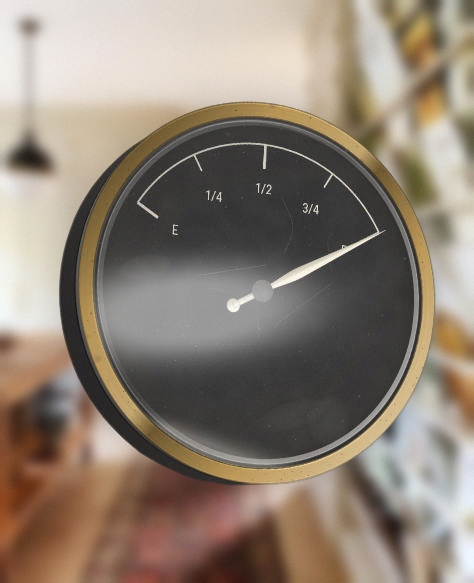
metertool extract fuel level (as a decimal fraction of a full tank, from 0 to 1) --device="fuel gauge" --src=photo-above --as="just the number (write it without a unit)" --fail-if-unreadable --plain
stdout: 1
